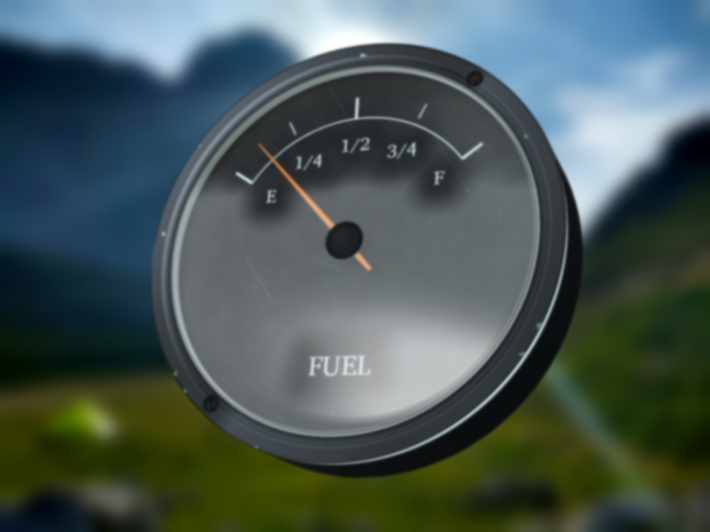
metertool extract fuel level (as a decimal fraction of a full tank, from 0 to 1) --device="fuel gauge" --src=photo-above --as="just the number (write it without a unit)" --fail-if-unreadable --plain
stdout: 0.125
